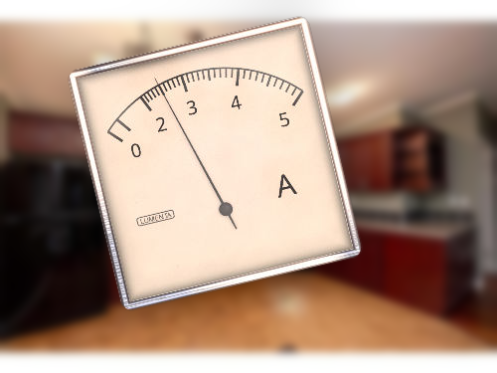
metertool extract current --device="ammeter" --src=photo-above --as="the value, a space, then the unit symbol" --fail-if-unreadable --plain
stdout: 2.5 A
